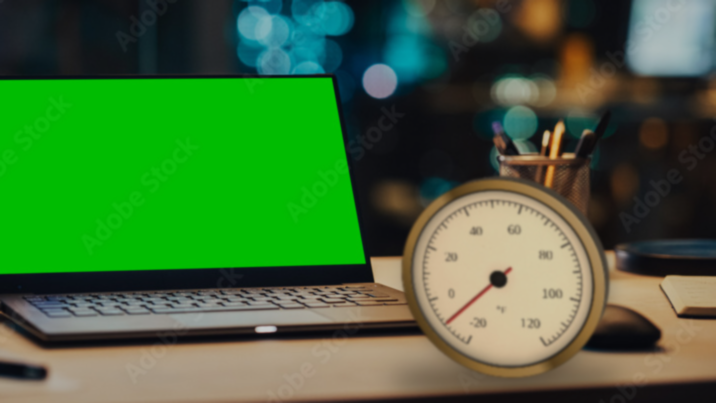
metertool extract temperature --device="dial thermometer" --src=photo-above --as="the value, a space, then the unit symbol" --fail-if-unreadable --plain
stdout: -10 °F
